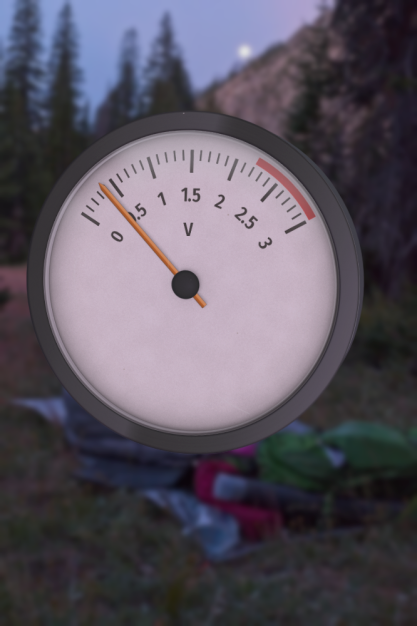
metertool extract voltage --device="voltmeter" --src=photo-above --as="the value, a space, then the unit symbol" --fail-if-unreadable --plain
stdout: 0.4 V
